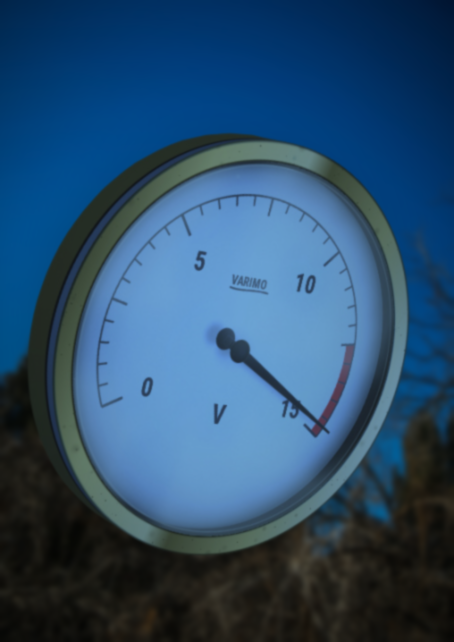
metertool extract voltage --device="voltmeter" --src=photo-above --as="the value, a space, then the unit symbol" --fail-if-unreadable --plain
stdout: 14.75 V
